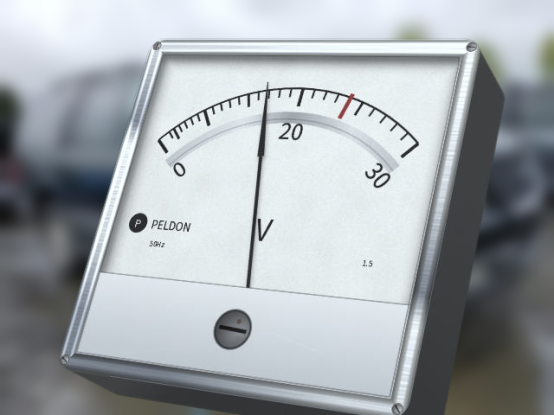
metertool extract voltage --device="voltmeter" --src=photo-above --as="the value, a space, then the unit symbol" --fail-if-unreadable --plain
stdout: 17 V
